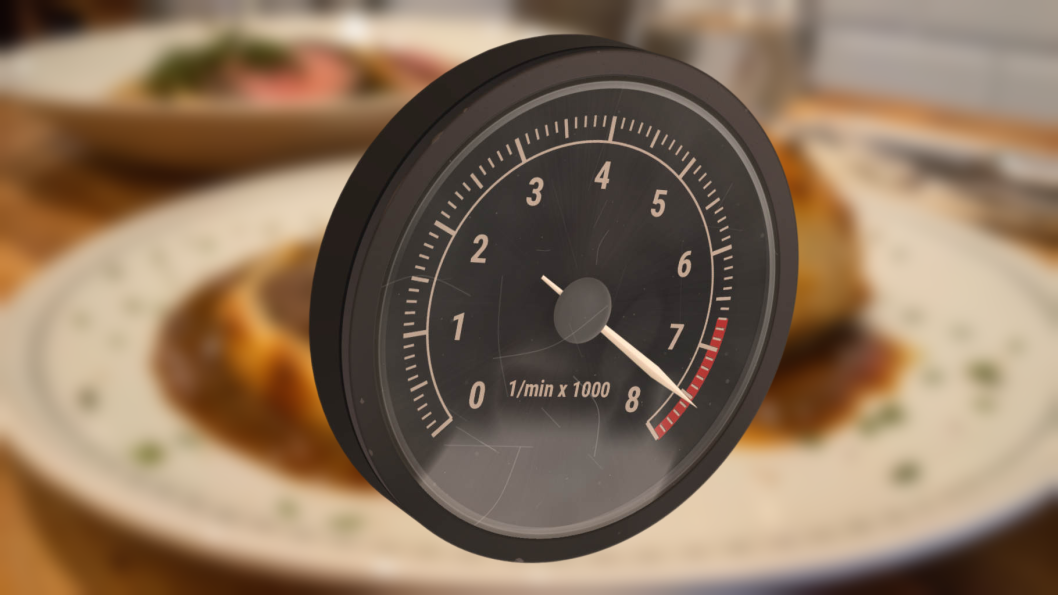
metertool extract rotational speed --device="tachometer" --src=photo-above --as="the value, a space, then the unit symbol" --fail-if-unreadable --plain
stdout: 7550 rpm
